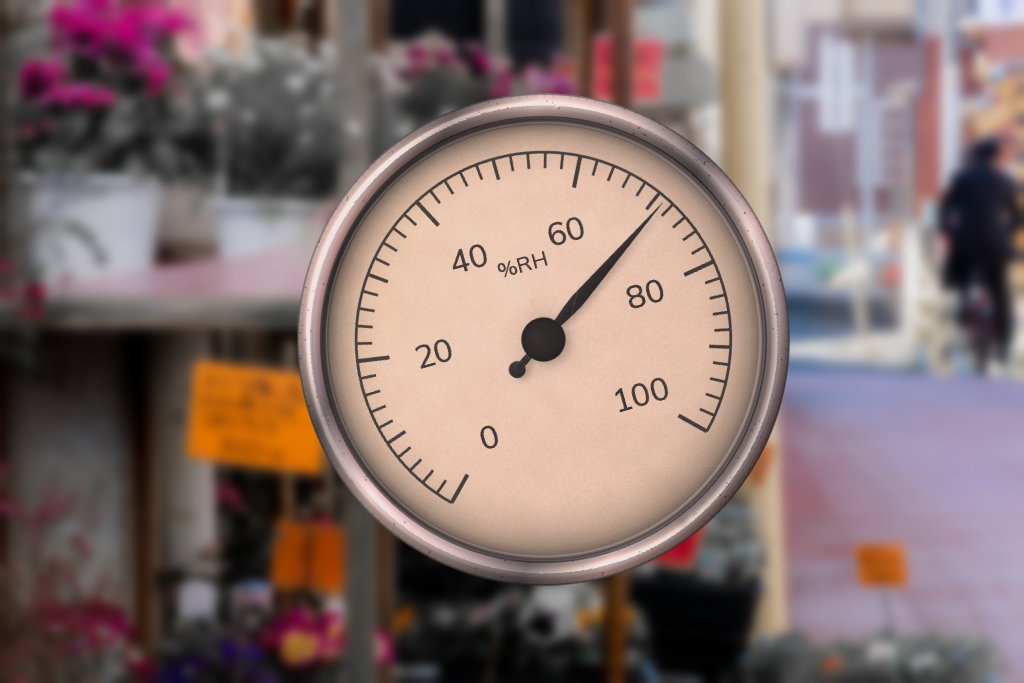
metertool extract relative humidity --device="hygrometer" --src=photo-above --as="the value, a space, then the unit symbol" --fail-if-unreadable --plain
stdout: 71 %
